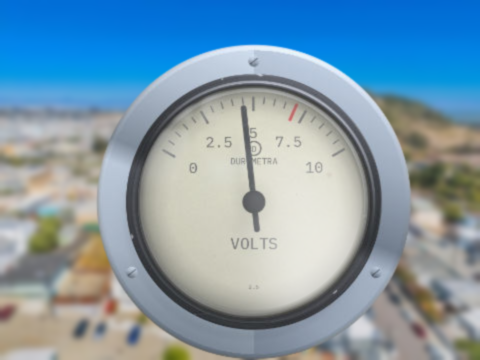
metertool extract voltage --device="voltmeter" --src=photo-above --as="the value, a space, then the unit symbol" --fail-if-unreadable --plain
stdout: 4.5 V
